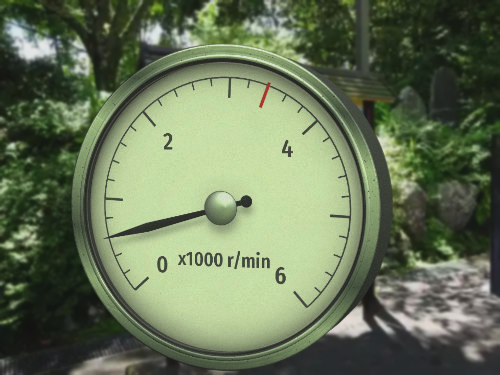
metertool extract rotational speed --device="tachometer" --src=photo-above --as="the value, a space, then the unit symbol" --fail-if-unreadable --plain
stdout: 600 rpm
